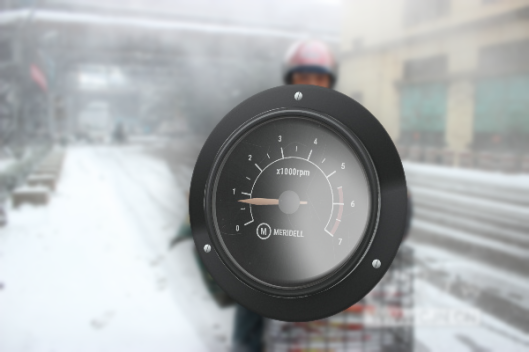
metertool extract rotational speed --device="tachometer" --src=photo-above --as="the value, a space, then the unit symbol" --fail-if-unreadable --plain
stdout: 750 rpm
